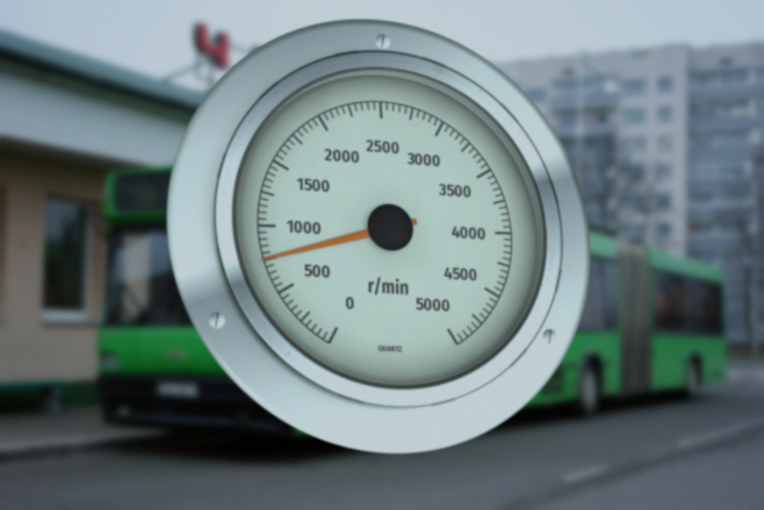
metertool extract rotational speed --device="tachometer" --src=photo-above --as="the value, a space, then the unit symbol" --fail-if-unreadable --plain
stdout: 750 rpm
